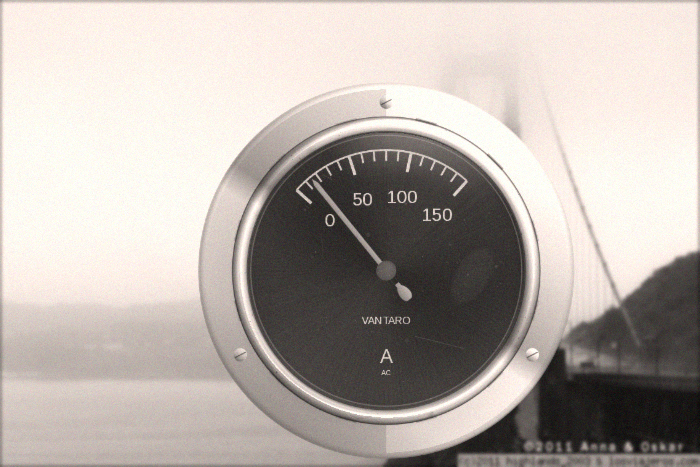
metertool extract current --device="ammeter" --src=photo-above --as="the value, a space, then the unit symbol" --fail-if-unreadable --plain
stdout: 15 A
